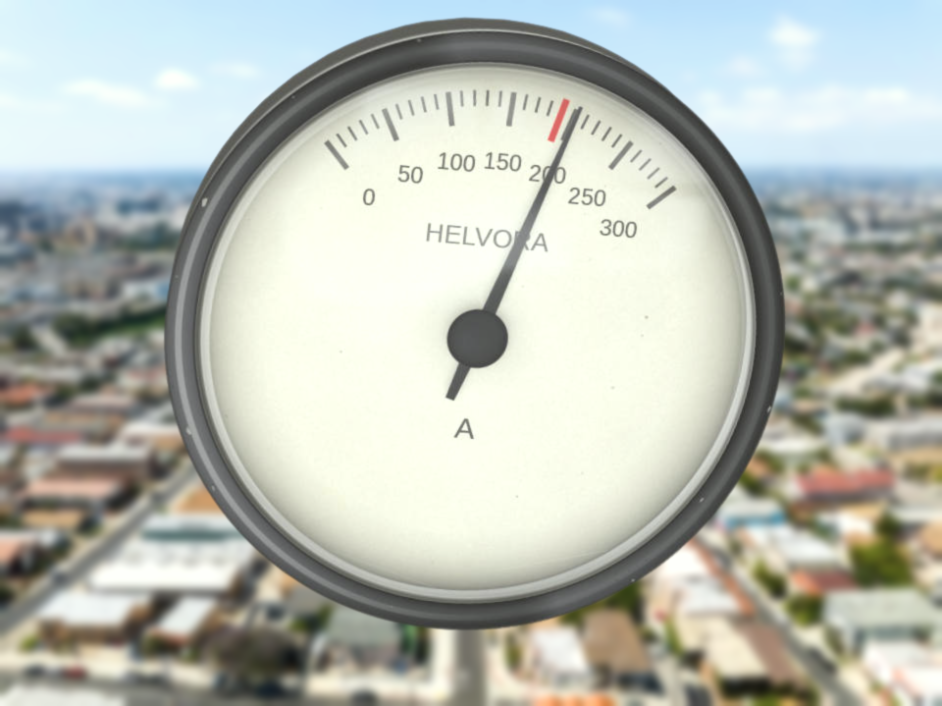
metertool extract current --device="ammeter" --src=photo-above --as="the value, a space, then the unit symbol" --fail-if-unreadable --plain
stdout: 200 A
